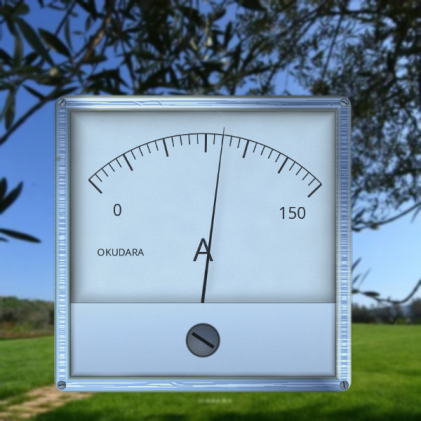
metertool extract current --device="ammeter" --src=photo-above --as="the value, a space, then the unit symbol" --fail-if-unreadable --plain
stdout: 85 A
